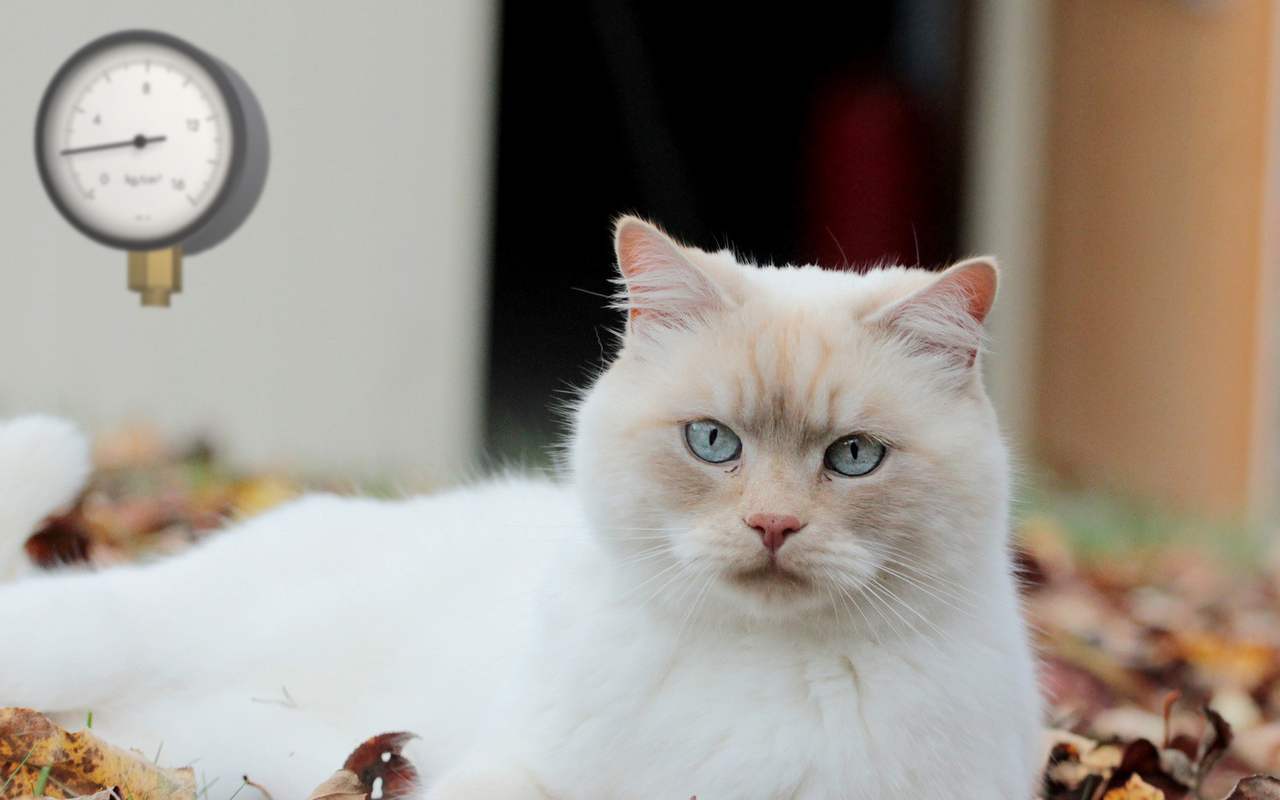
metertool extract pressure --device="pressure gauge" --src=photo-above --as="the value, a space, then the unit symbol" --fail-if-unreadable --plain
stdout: 2 kg/cm²
